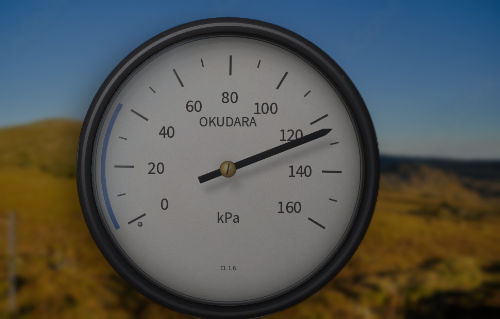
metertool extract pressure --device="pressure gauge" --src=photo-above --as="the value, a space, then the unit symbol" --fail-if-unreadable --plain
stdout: 125 kPa
